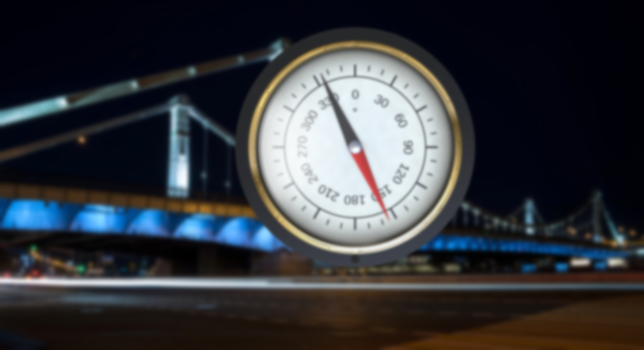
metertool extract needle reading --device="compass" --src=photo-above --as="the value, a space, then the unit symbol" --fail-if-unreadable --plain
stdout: 155 °
